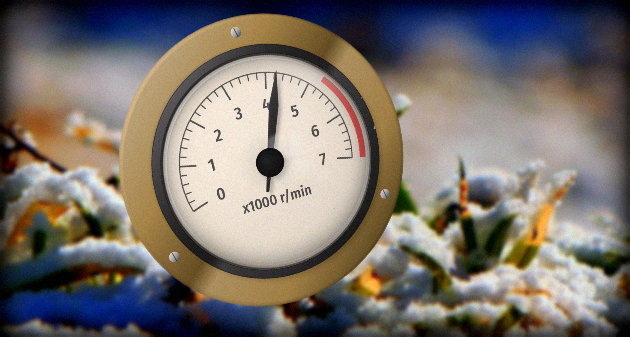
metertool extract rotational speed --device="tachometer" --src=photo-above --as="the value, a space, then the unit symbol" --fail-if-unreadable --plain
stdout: 4200 rpm
